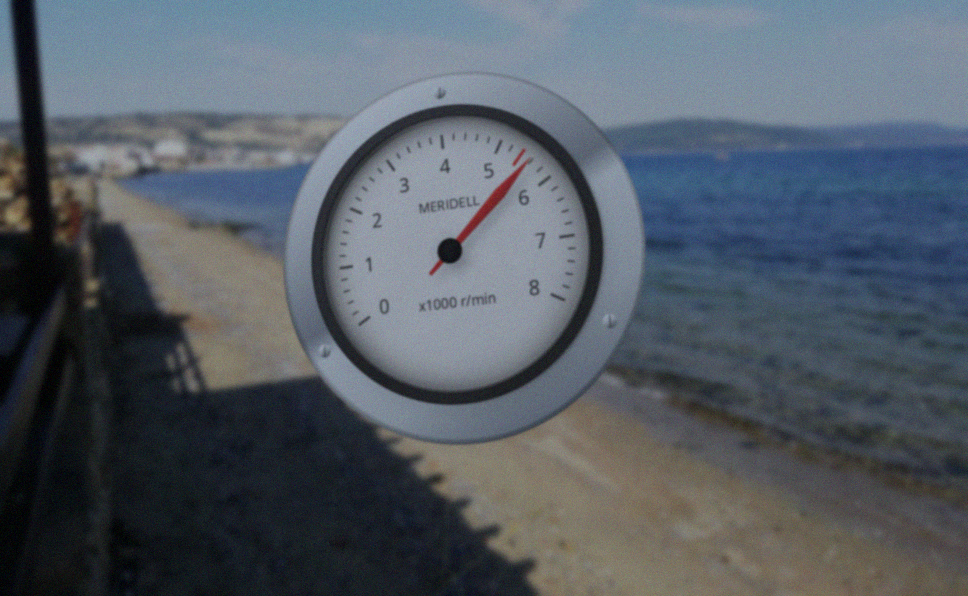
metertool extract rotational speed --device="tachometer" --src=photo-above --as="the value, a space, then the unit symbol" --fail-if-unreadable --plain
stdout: 5600 rpm
